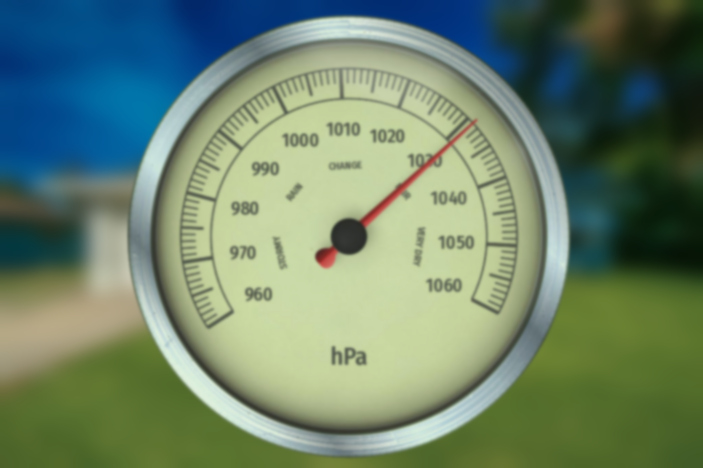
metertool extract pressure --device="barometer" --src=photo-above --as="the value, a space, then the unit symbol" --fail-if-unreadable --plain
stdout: 1031 hPa
